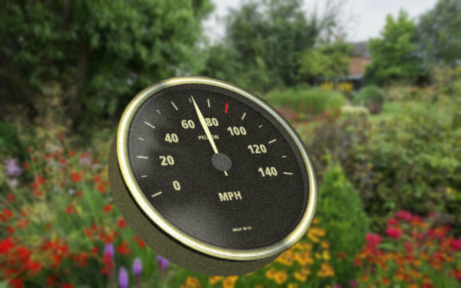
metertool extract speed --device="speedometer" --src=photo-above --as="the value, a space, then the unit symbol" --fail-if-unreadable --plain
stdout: 70 mph
